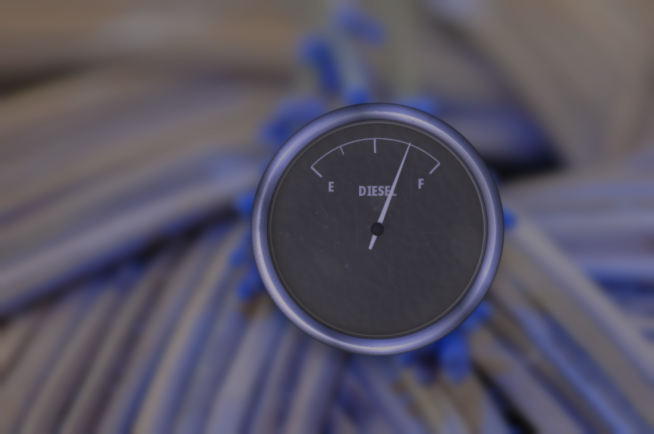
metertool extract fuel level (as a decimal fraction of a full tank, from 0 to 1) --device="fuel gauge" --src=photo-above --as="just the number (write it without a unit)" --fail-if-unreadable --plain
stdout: 0.75
